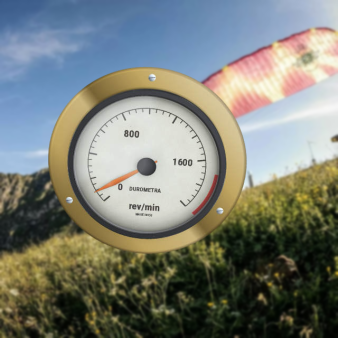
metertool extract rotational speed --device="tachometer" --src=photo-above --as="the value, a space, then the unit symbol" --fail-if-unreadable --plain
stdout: 100 rpm
